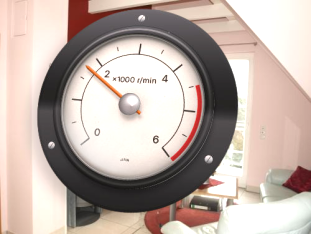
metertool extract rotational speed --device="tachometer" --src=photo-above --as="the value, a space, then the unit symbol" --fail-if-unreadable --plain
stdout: 1750 rpm
